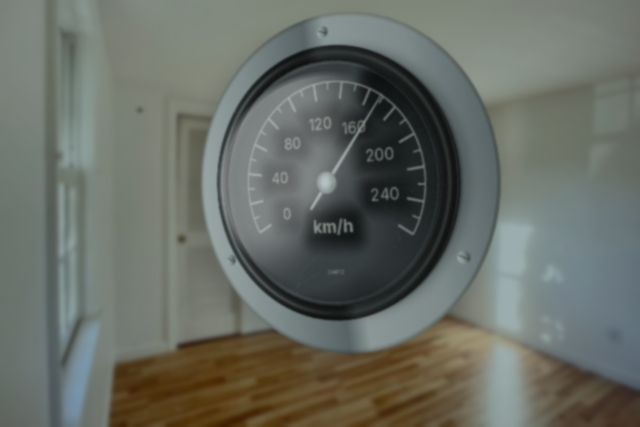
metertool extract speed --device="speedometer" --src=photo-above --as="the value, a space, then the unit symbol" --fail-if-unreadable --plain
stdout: 170 km/h
